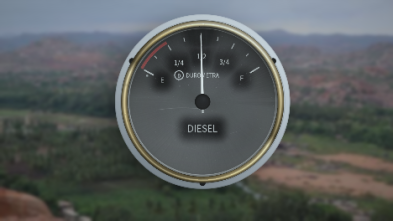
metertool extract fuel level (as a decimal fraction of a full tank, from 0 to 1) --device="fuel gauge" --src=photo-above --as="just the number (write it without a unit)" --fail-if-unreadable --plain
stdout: 0.5
